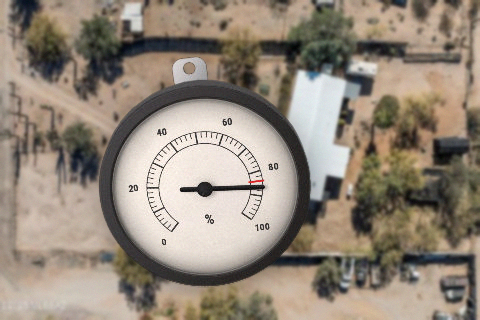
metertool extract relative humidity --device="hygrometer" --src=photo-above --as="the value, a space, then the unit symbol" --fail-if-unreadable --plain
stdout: 86 %
